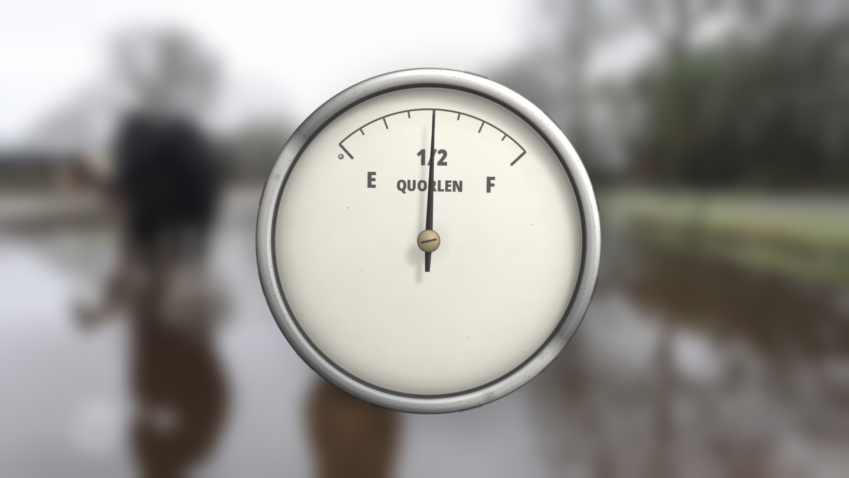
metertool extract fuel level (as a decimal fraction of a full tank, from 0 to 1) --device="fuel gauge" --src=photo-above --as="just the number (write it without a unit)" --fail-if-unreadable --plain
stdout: 0.5
